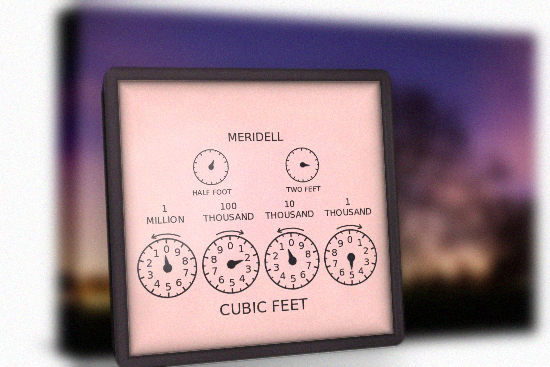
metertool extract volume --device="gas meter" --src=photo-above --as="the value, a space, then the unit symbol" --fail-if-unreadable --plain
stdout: 20500 ft³
